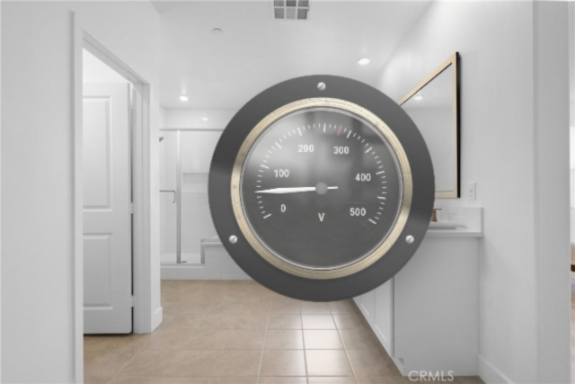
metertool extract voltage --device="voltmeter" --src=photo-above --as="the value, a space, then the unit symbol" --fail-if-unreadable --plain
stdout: 50 V
